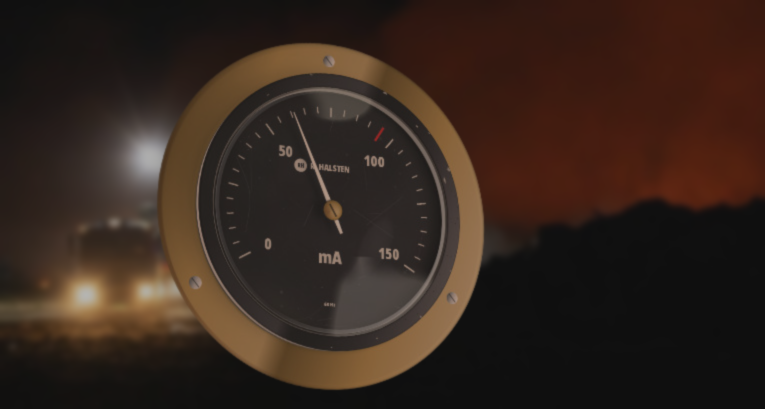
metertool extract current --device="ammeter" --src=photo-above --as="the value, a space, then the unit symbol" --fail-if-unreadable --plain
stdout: 60 mA
